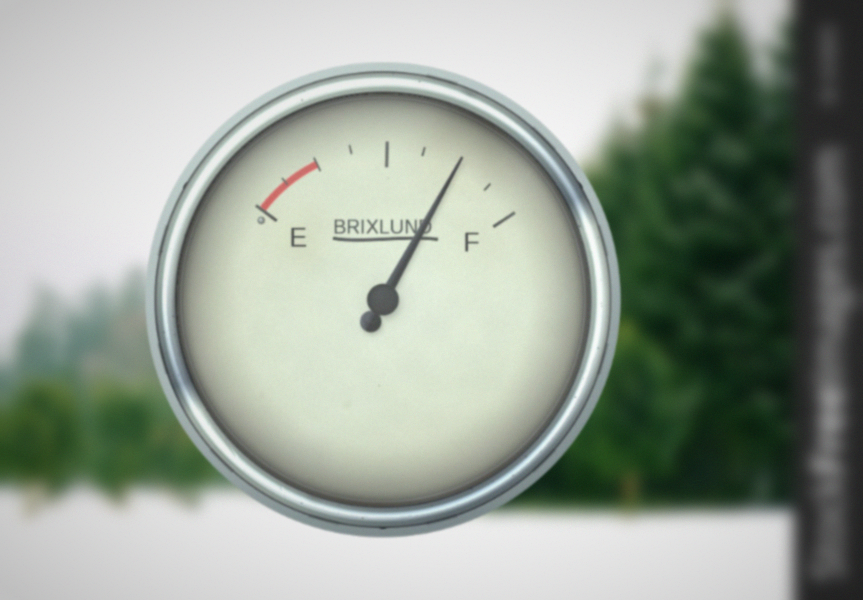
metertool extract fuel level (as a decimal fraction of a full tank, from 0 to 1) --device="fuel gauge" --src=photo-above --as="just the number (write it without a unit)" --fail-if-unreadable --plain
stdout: 0.75
